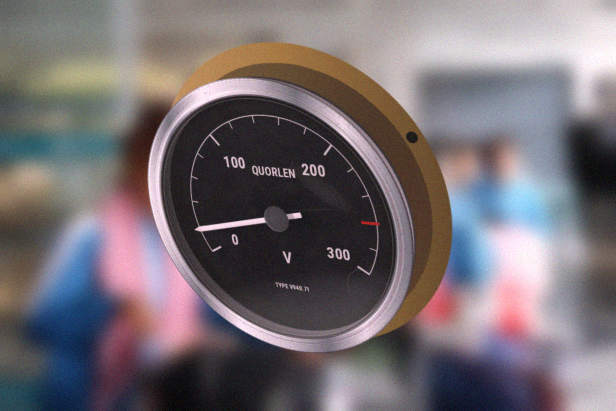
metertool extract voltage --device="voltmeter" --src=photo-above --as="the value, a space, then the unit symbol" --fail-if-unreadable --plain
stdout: 20 V
